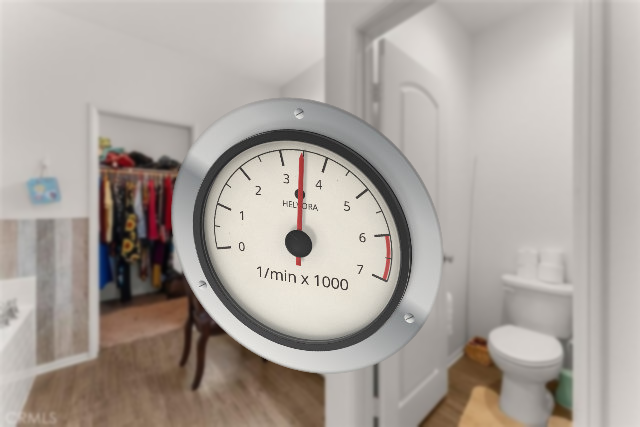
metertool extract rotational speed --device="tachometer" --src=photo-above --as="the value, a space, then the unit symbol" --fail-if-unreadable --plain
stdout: 3500 rpm
